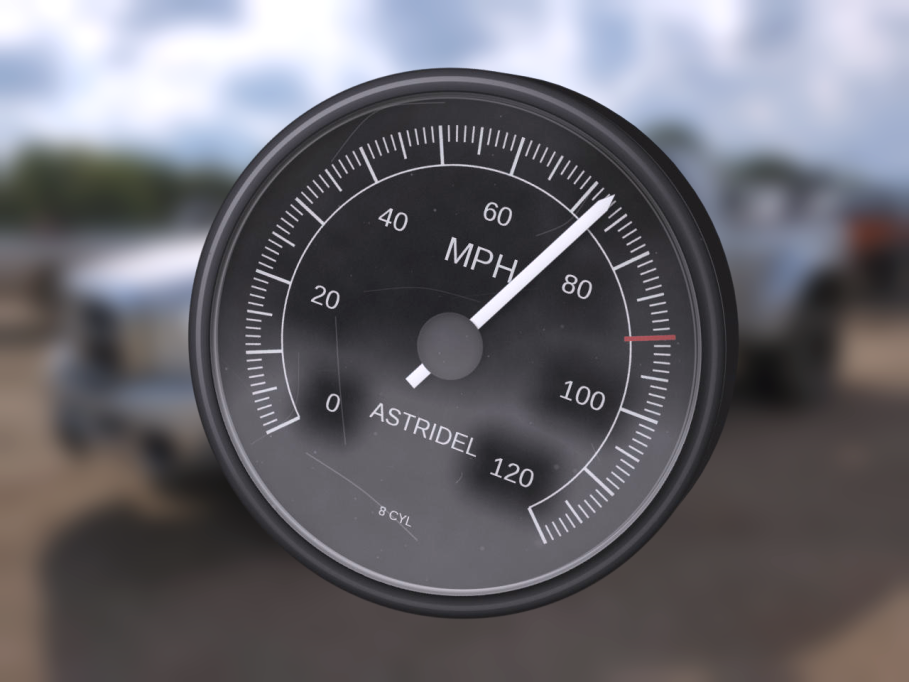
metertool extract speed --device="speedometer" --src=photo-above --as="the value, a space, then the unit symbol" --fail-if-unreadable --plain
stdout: 72.5 mph
